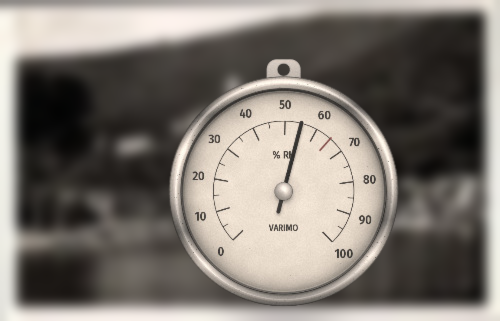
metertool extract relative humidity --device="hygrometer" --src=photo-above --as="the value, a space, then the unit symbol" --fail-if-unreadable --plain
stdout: 55 %
